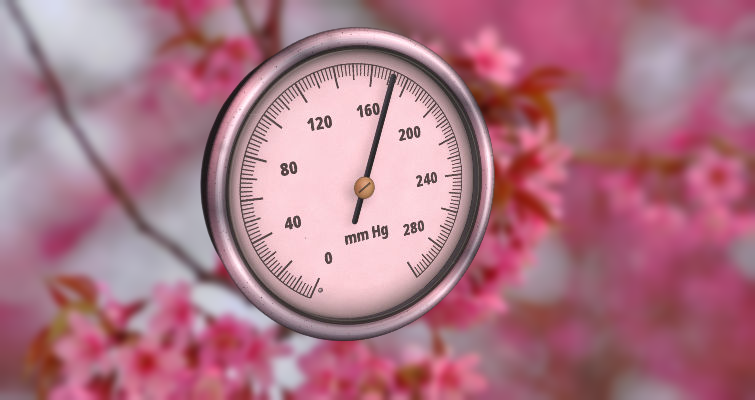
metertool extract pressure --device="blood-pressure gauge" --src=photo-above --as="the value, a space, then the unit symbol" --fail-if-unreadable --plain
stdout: 170 mmHg
